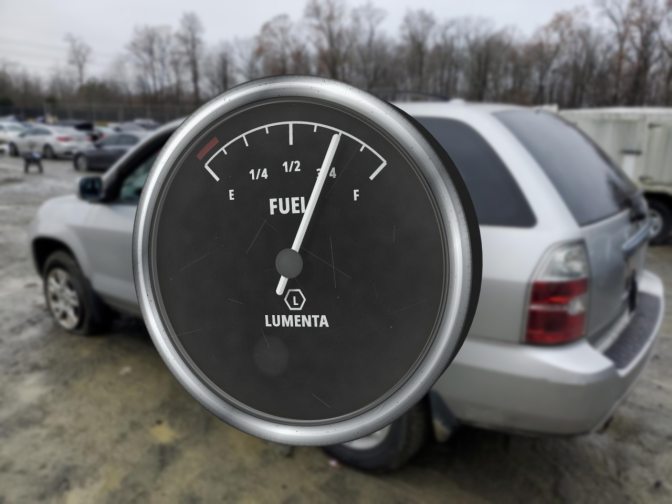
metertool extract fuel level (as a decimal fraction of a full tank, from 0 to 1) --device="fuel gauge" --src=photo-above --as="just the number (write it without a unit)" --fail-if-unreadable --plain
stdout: 0.75
